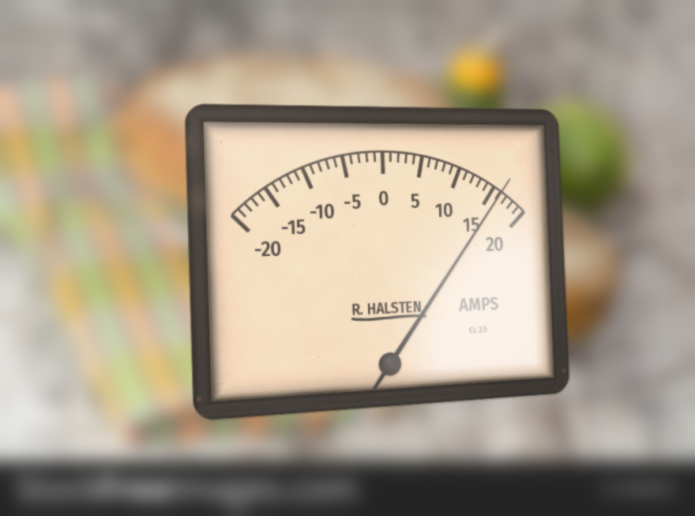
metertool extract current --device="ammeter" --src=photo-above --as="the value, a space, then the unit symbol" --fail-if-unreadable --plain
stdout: 16 A
